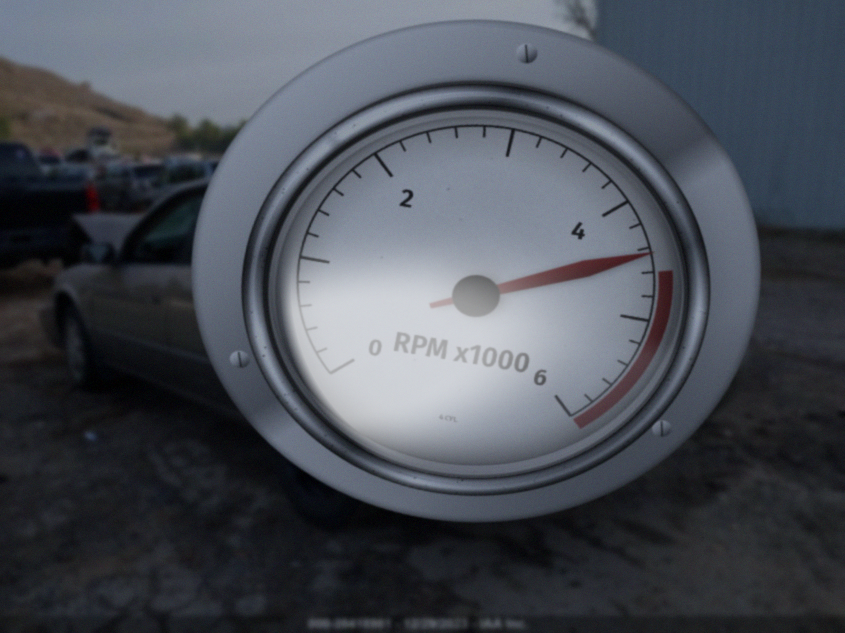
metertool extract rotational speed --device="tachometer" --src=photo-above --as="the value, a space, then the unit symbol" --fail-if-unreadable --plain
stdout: 4400 rpm
